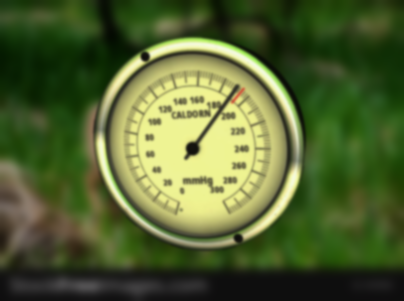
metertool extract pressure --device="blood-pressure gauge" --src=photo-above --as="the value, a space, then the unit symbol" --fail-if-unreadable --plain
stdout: 190 mmHg
